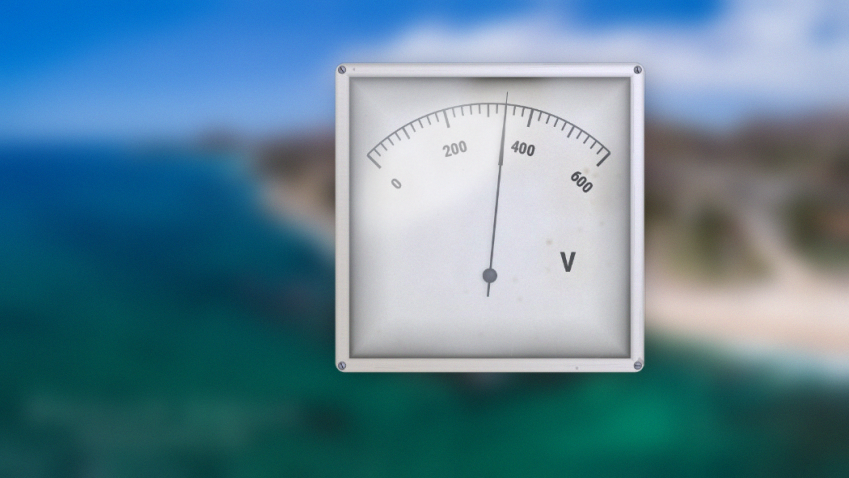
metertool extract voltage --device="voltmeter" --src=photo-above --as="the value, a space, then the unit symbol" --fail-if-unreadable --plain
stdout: 340 V
